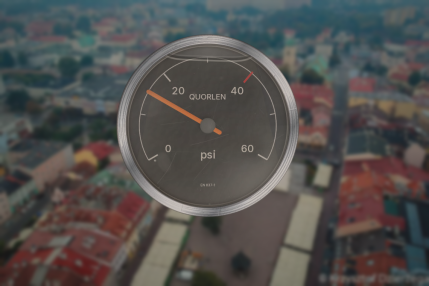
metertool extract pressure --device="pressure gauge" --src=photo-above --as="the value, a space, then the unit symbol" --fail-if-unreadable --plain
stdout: 15 psi
